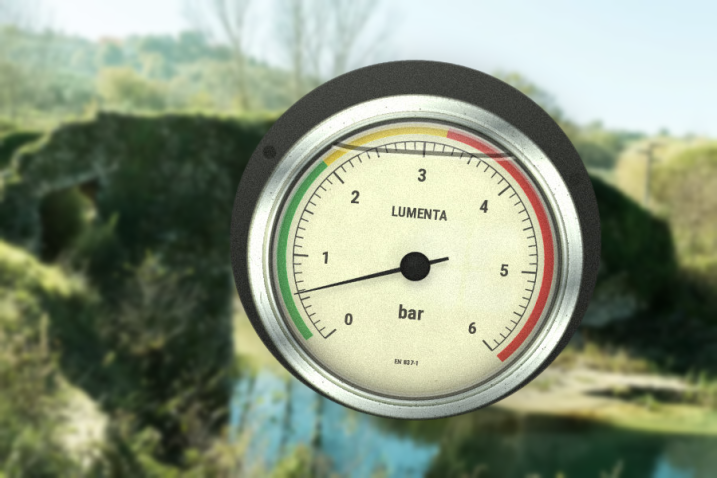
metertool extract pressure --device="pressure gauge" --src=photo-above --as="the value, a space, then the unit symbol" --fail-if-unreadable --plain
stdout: 0.6 bar
